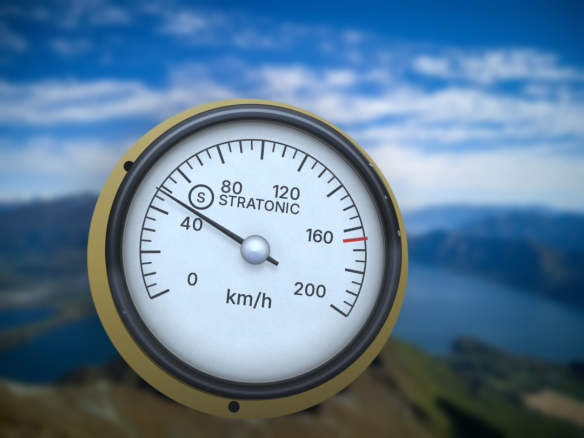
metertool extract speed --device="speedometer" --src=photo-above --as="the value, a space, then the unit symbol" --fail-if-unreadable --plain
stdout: 47.5 km/h
